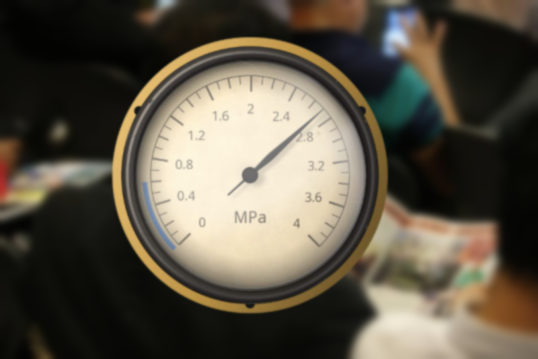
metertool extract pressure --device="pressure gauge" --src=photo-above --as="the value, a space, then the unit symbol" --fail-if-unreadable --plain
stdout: 2.7 MPa
